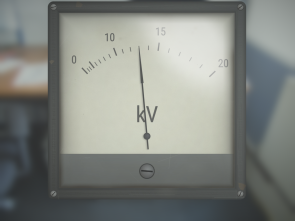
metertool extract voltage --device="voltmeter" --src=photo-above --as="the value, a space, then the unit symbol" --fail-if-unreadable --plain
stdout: 13 kV
